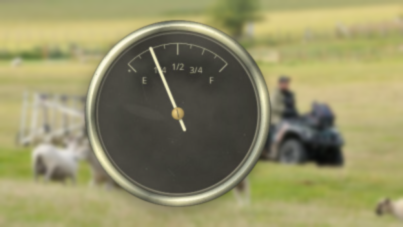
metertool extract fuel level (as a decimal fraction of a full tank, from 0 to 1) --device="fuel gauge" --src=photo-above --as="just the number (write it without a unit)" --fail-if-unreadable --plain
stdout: 0.25
